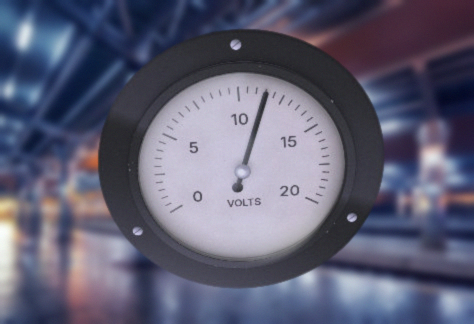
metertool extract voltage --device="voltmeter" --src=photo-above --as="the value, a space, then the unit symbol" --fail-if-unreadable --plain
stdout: 11.5 V
